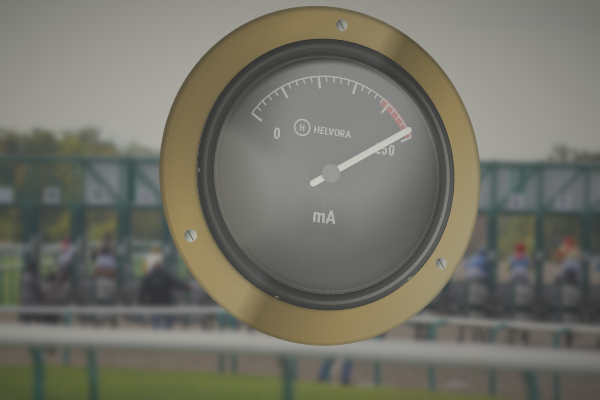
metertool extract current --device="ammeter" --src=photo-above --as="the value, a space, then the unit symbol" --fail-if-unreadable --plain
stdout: 240 mA
